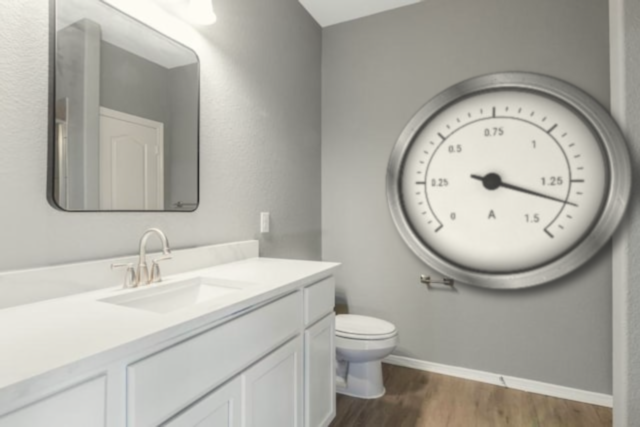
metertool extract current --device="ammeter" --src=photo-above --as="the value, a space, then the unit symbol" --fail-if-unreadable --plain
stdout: 1.35 A
